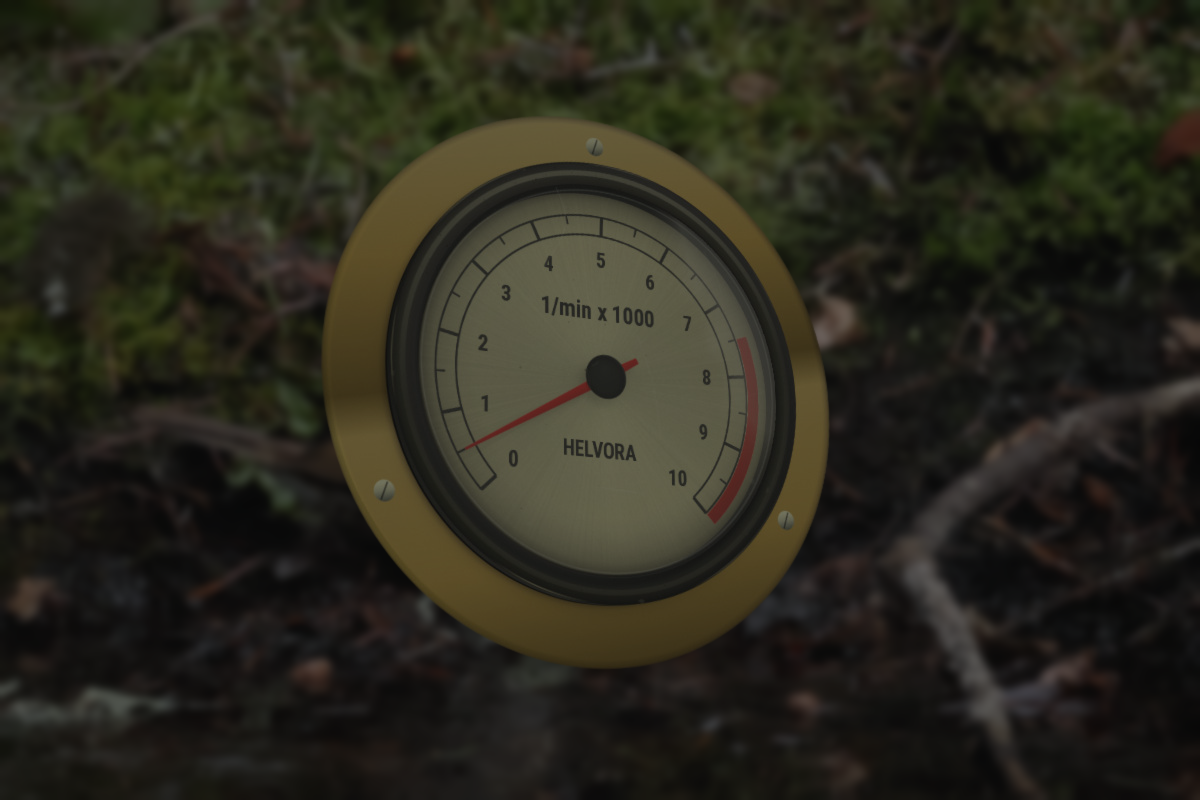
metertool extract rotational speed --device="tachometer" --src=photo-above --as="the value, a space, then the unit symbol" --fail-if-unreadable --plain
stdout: 500 rpm
